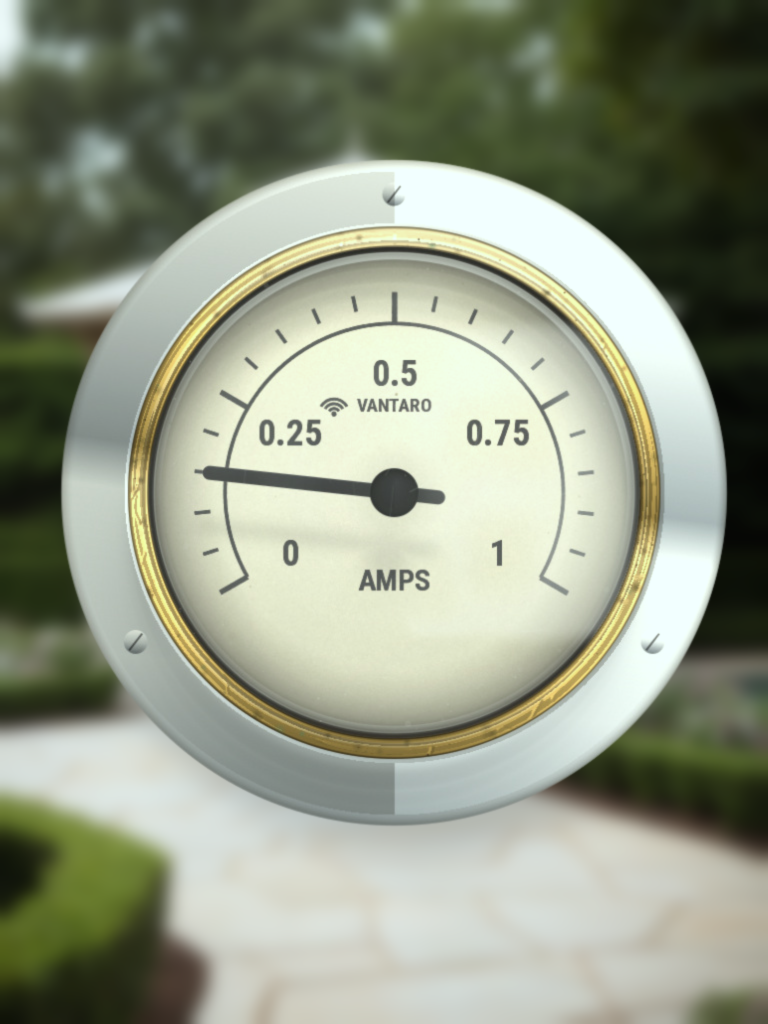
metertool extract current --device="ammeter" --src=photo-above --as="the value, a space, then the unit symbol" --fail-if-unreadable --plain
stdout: 0.15 A
